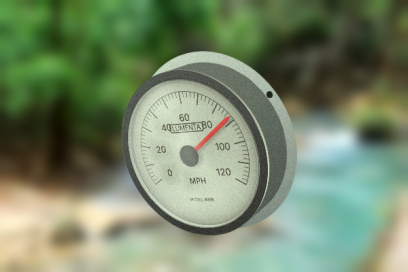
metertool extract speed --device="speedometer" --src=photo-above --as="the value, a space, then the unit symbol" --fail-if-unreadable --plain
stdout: 88 mph
